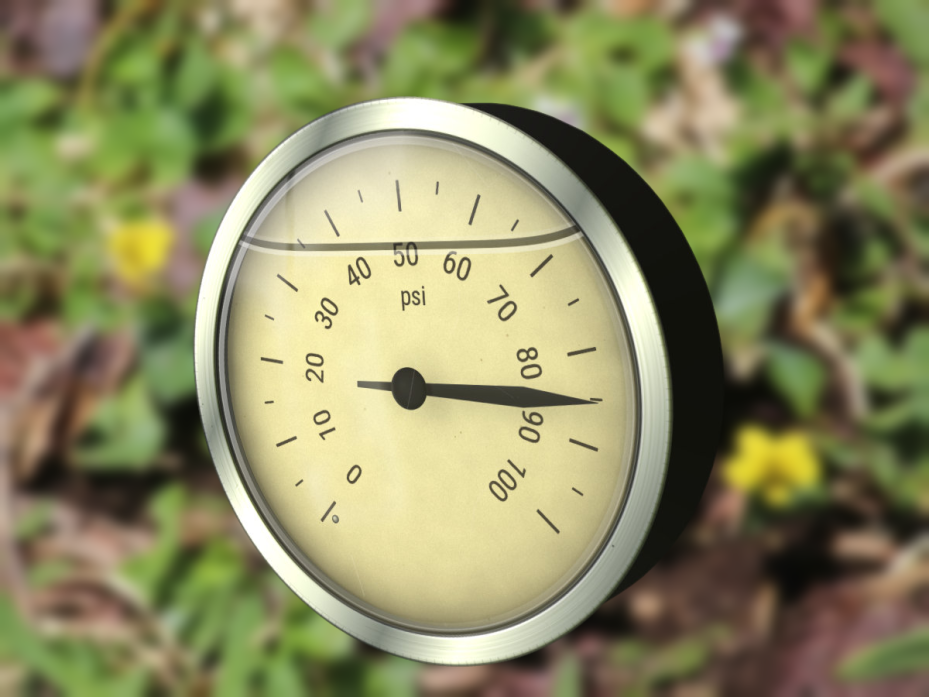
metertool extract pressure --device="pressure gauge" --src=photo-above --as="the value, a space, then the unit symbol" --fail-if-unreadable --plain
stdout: 85 psi
